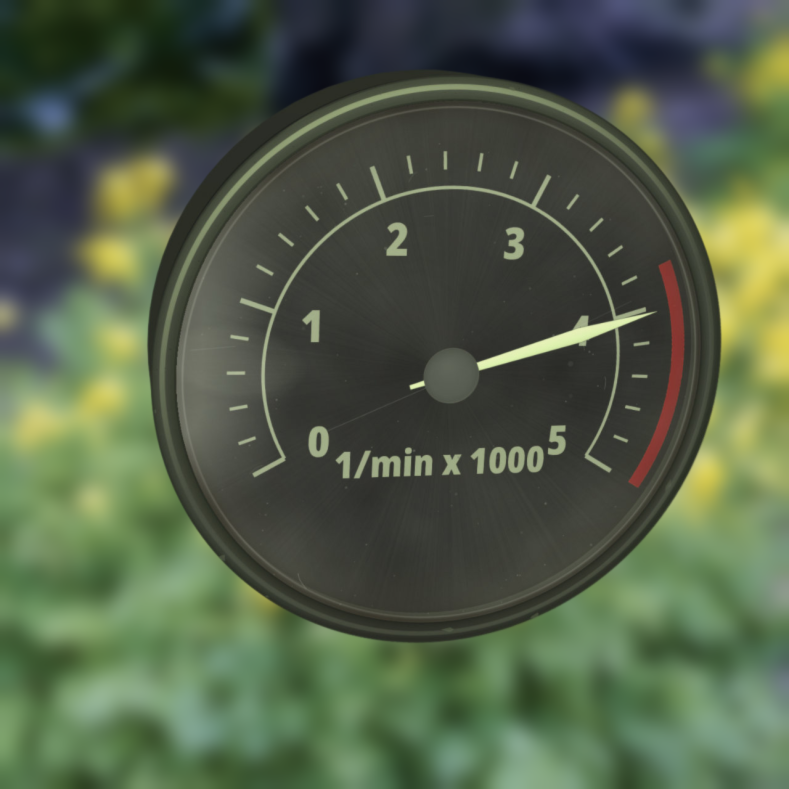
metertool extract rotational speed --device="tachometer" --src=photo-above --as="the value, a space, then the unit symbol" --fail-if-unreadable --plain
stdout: 4000 rpm
